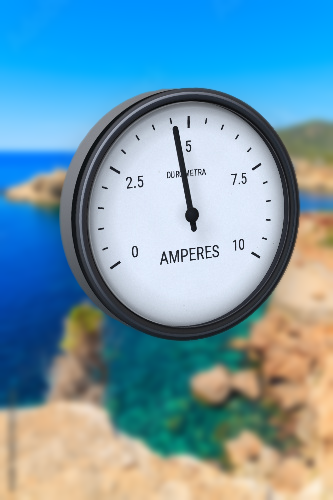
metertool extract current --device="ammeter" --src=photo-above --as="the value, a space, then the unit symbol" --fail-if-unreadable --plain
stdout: 4.5 A
